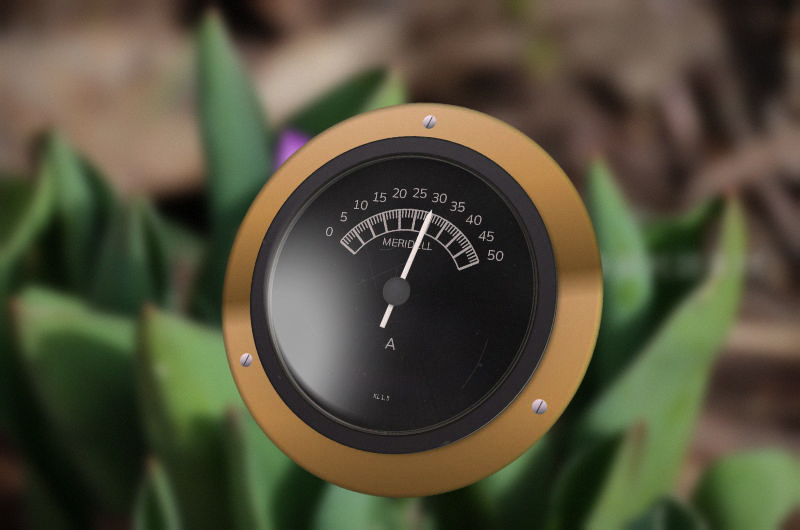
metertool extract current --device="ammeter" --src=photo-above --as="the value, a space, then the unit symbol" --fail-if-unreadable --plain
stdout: 30 A
